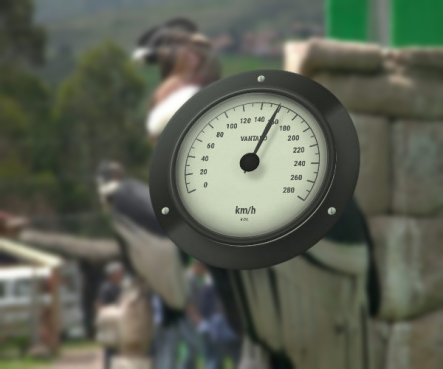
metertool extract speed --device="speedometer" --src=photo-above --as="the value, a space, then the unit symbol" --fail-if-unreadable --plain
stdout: 160 km/h
